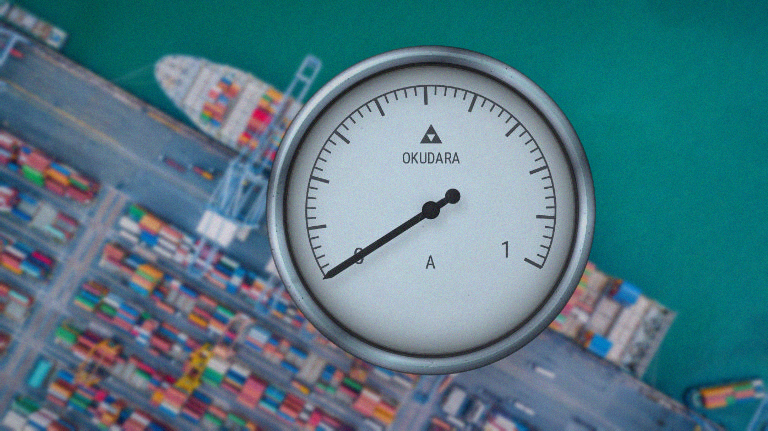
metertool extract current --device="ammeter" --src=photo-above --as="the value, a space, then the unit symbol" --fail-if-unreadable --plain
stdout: 0 A
